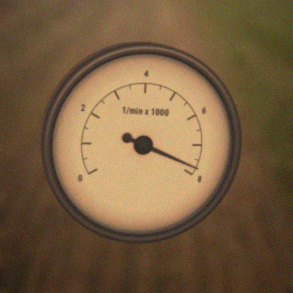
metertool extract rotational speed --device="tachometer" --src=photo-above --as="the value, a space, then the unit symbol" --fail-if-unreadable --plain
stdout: 7750 rpm
